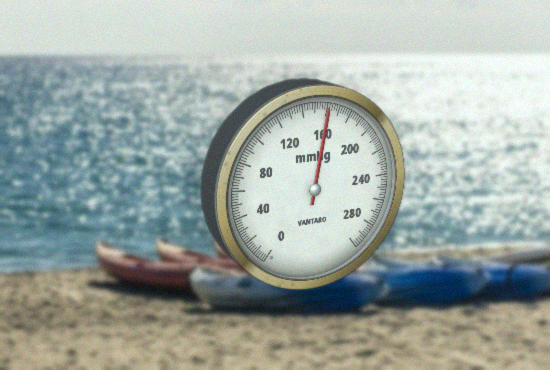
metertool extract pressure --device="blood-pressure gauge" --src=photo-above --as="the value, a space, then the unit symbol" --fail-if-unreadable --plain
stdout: 160 mmHg
